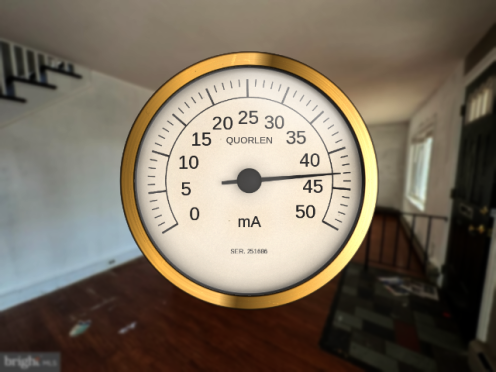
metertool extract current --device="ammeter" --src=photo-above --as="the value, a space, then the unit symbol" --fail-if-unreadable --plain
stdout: 43 mA
